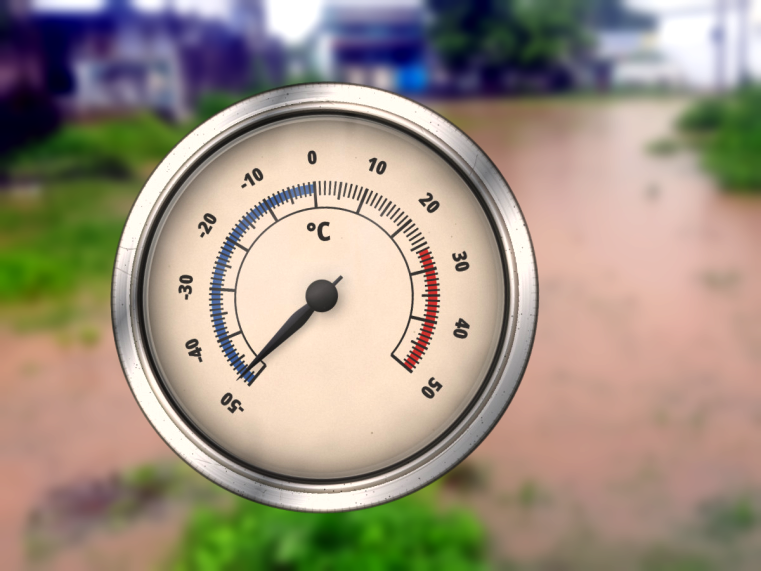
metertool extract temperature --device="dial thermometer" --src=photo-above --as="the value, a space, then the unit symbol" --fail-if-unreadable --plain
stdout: -48 °C
